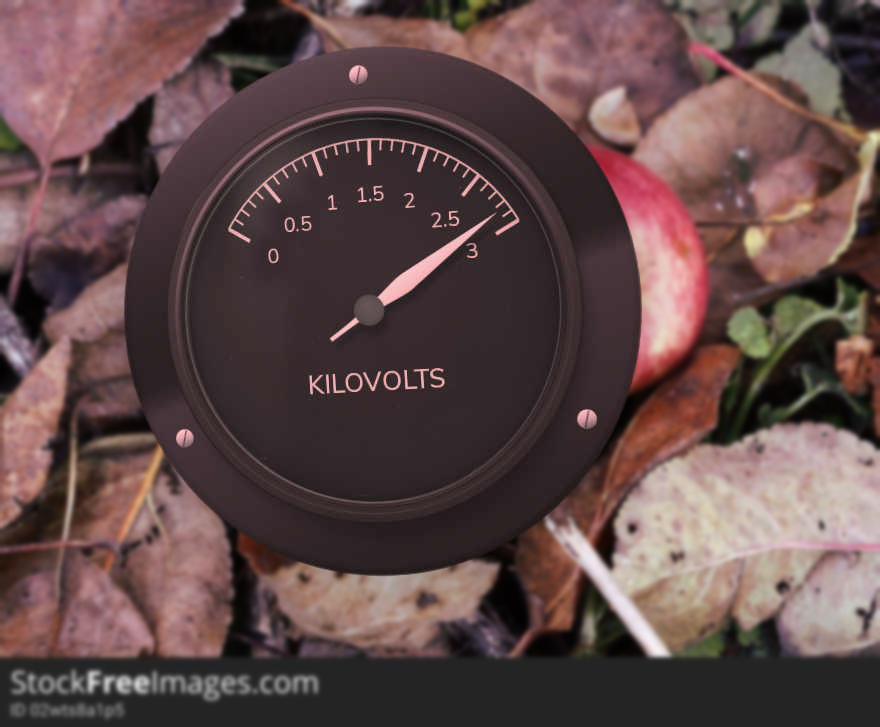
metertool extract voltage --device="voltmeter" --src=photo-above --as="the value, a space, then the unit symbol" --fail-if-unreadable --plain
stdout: 2.85 kV
